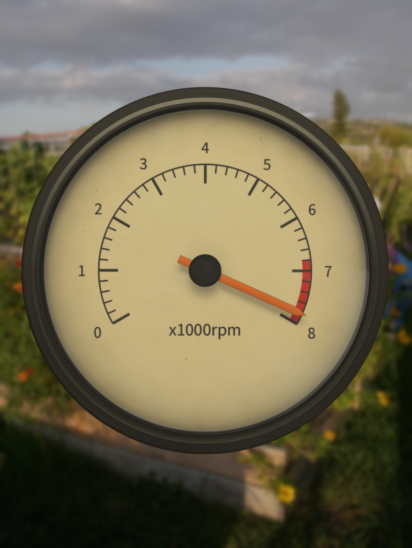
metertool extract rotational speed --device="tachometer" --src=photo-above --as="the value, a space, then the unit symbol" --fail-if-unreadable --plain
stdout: 7800 rpm
